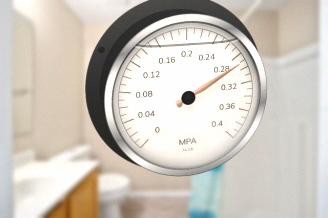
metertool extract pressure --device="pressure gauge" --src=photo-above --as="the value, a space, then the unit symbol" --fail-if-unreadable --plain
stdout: 0.29 MPa
